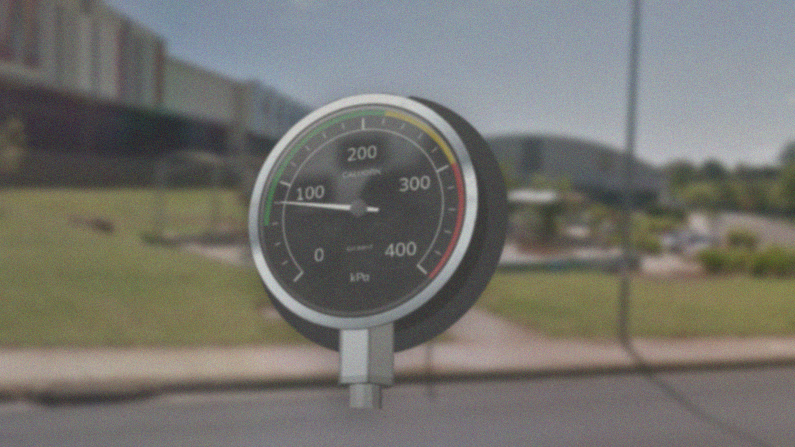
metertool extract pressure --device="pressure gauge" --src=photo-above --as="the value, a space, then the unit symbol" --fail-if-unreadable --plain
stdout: 80 kPa
